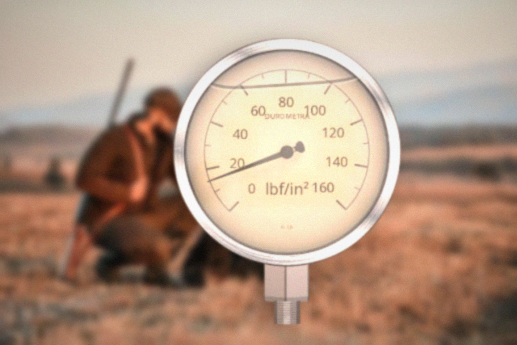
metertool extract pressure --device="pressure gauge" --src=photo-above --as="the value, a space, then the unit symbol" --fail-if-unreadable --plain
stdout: 15 psi
